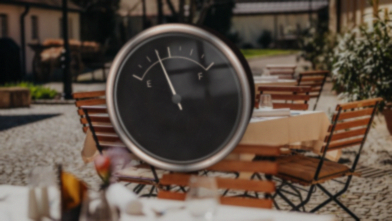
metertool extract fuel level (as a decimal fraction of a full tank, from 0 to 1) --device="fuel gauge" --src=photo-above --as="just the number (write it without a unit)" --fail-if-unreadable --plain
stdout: 0.375
